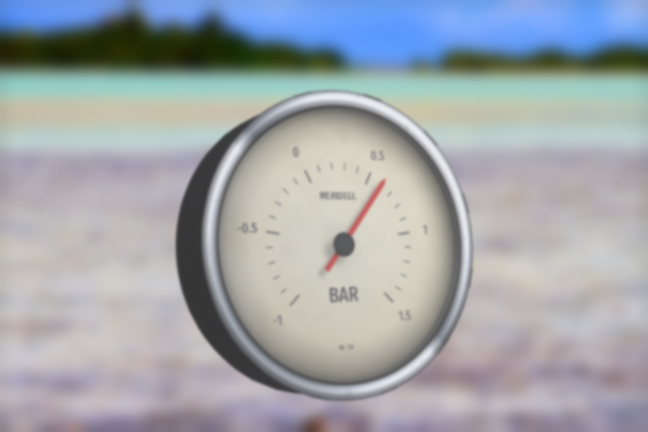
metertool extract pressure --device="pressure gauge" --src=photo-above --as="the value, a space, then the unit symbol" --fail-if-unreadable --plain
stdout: 0.6 bar
